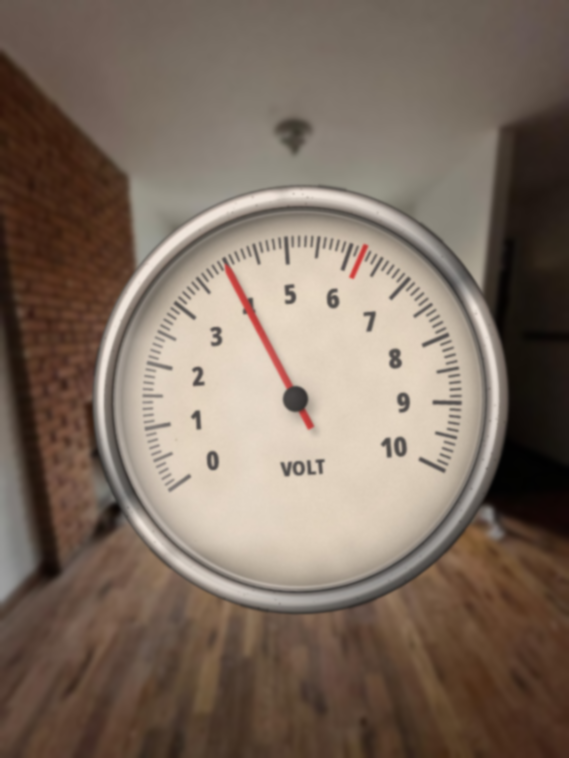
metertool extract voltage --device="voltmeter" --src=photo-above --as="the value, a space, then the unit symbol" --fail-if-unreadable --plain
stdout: 4 V
